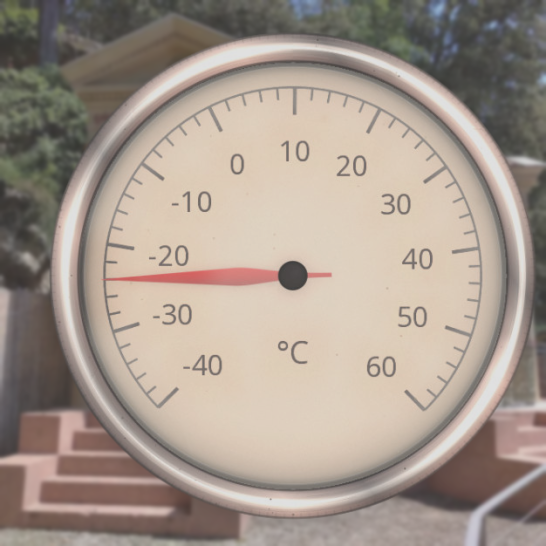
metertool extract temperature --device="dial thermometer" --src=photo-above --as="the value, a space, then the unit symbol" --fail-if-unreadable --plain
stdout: -24 °C
